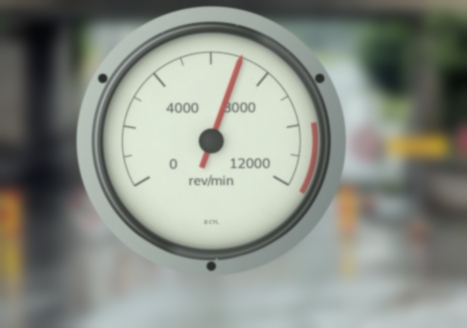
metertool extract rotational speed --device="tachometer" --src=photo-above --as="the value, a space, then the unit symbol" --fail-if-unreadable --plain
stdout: 7000 rpm
